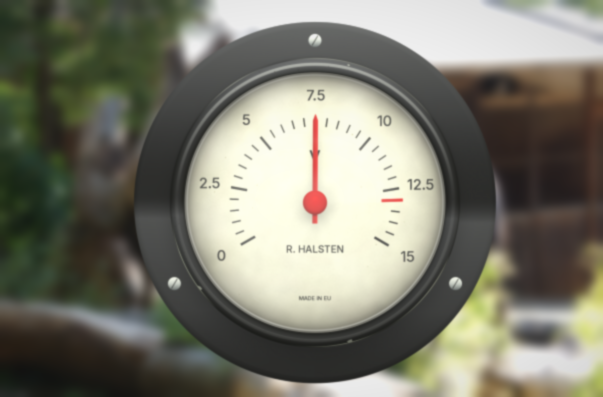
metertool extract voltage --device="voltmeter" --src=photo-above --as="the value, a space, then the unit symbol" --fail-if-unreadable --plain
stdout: 7.5 V
